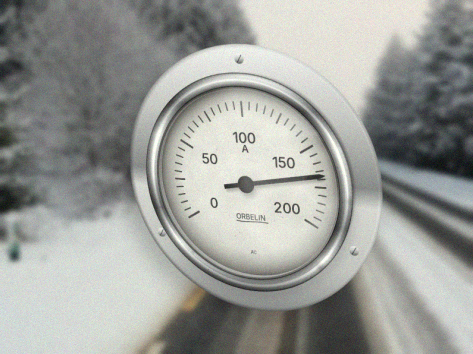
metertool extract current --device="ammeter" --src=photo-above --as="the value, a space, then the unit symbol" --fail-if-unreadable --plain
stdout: 167.5 A
